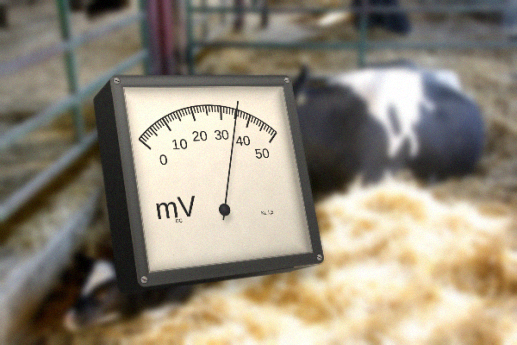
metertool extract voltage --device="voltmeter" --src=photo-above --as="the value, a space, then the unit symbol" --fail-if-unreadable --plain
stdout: 35 mV
